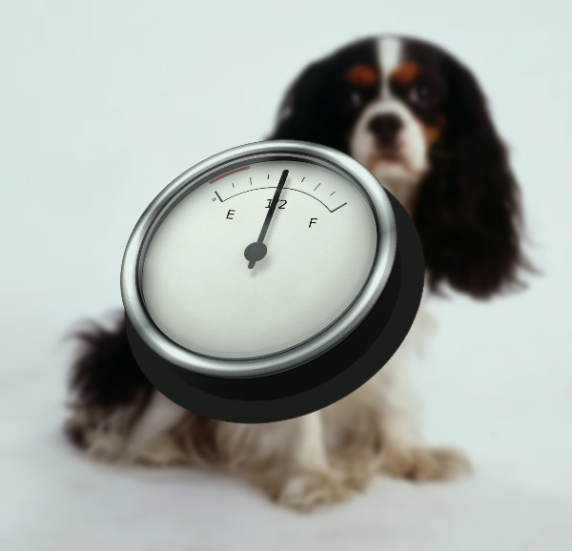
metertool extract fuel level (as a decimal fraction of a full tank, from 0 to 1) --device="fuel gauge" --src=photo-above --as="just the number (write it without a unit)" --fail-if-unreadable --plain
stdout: 0.5
